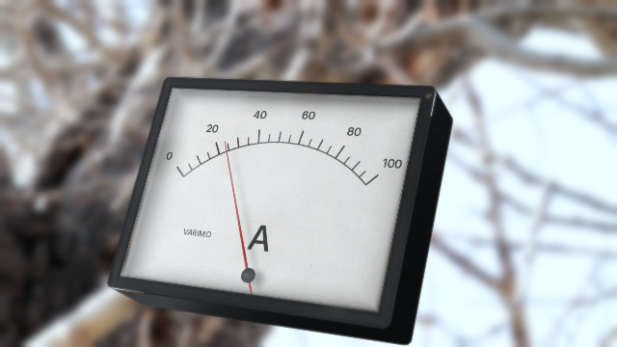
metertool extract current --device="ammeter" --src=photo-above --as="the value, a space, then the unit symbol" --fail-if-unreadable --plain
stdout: 25 A
